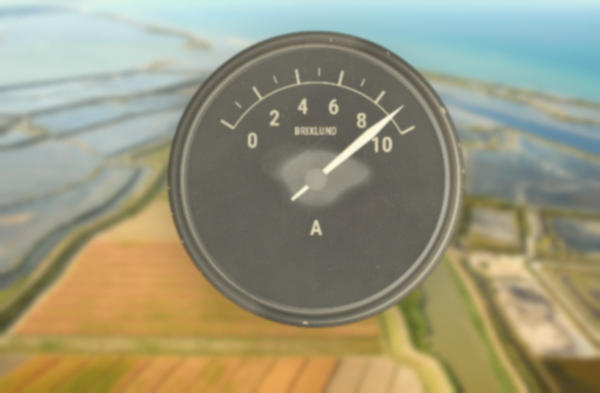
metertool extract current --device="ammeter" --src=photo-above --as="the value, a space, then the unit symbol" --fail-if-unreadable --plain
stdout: 9 A
